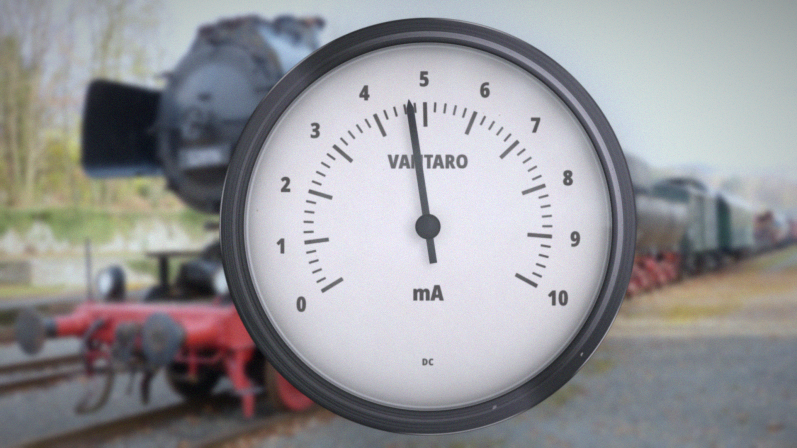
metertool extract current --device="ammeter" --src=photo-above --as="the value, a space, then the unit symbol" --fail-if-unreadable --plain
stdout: 4.7 mA
